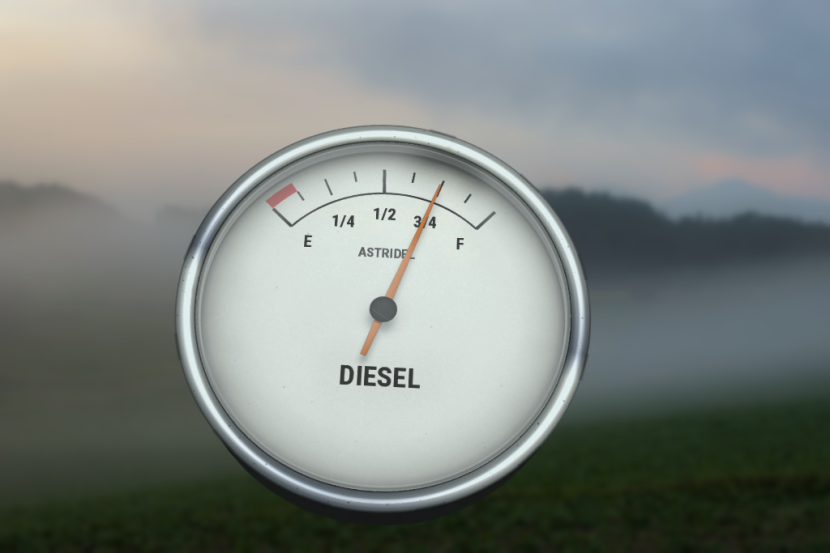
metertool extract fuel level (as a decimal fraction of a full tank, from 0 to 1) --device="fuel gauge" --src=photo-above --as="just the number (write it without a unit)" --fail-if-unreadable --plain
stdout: 0.75
